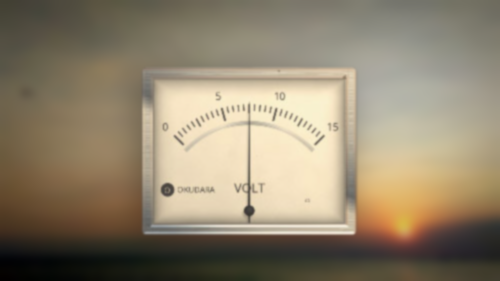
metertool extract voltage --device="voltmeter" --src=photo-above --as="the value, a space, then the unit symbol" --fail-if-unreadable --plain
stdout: 7.5 V
